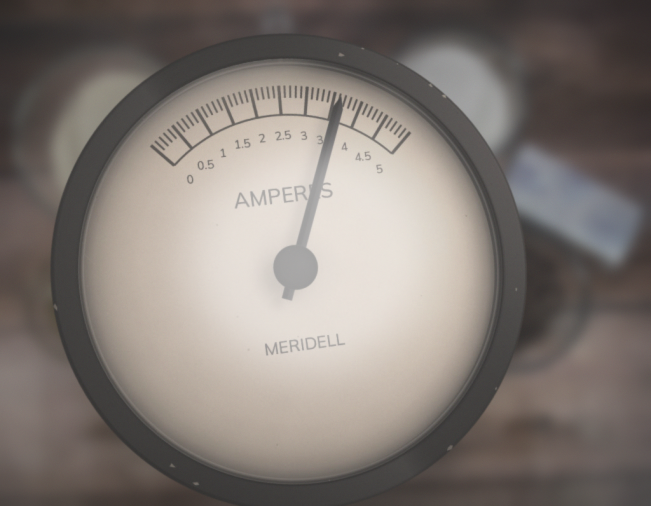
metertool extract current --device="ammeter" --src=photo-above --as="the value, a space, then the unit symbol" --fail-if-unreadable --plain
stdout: 3.6 A
